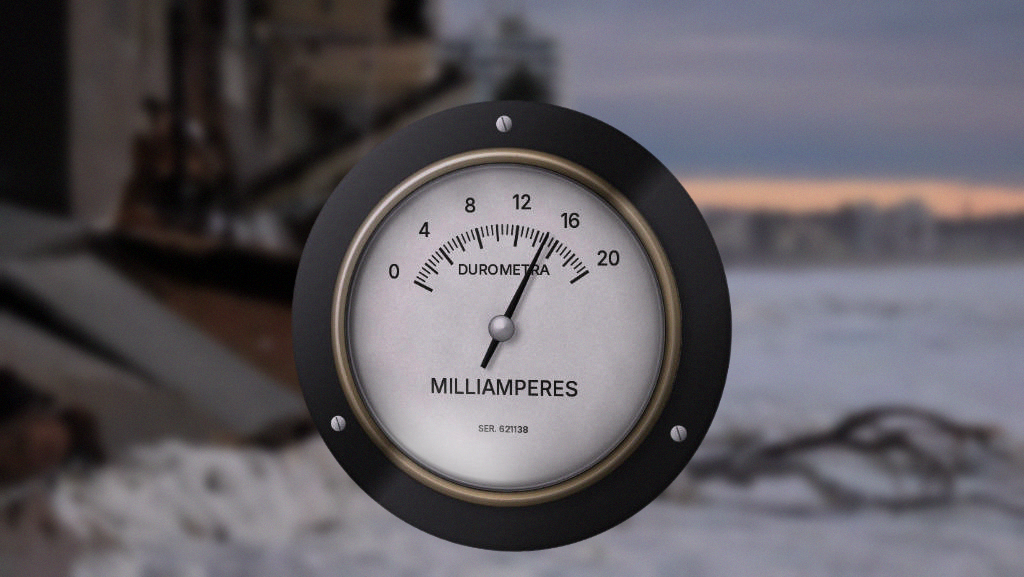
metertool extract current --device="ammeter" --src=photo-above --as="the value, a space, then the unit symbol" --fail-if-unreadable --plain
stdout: 15 mA
